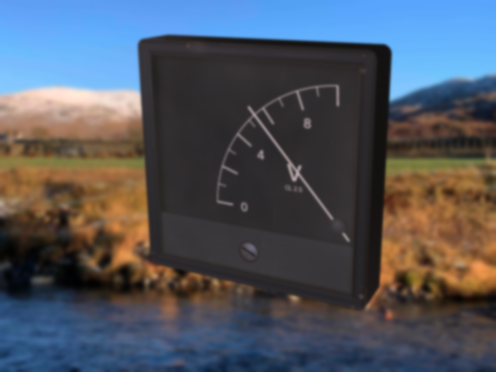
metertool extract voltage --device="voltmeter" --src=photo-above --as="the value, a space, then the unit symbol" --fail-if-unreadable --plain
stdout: 5.5 V
